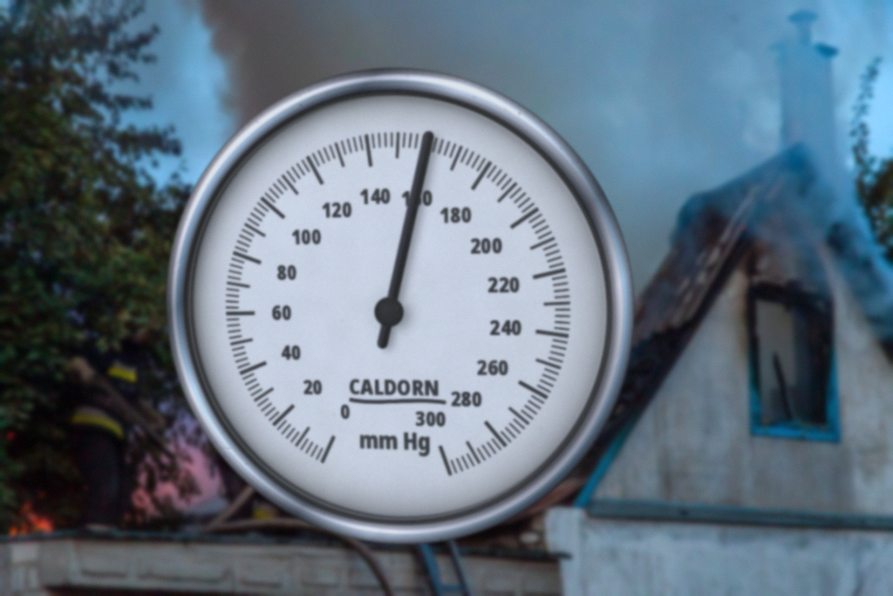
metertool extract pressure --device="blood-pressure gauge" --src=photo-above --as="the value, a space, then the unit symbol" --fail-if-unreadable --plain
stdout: 160 mmHg
